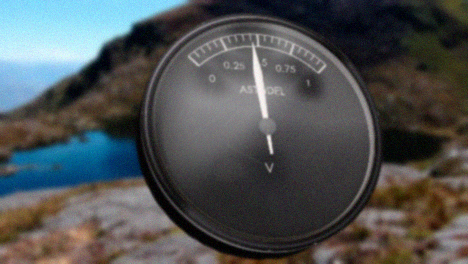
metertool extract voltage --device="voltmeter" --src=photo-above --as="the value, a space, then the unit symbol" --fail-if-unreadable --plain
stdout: 0.45 V
